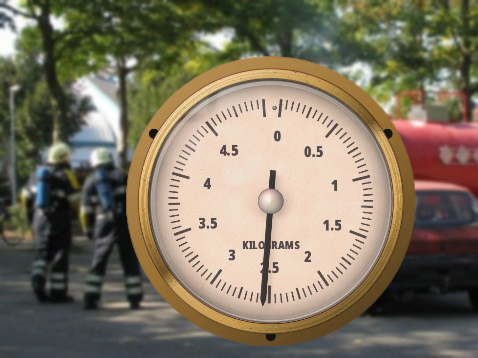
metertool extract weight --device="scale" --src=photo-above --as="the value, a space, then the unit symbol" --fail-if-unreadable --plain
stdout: 2.55 kg
